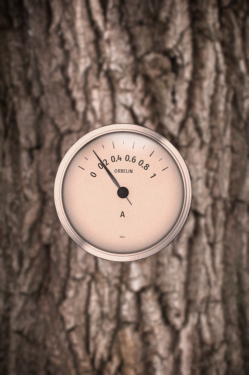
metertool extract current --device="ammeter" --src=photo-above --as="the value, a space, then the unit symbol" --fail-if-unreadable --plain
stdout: 0.2 A
